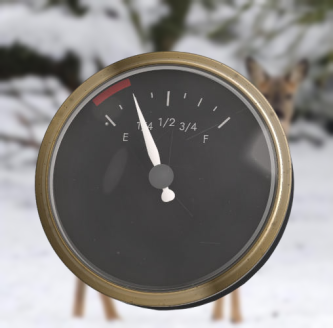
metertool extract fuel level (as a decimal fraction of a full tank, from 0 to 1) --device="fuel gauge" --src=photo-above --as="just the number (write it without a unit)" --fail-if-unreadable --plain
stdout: 0.25
